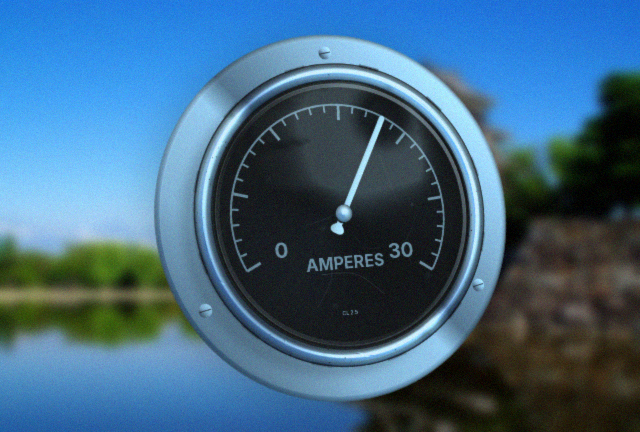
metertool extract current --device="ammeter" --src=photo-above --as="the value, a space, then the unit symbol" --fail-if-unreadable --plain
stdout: 18 A
